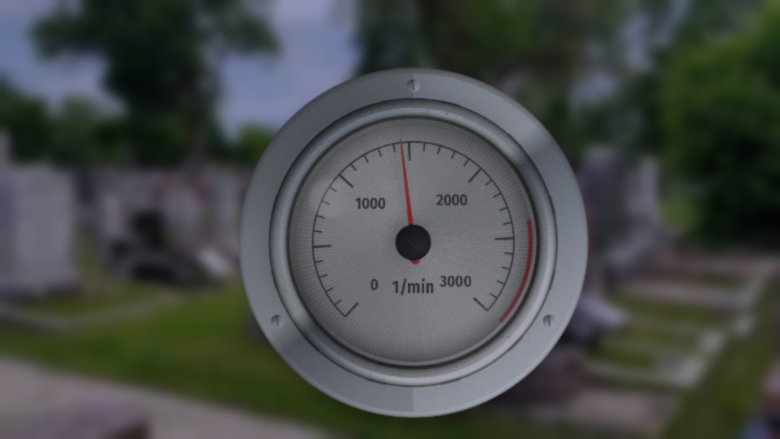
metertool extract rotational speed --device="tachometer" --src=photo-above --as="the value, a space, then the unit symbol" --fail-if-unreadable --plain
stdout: 1450 rpm
